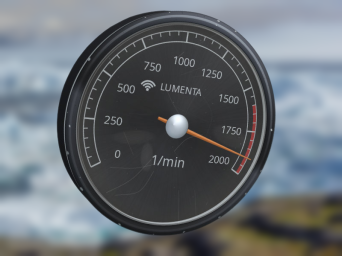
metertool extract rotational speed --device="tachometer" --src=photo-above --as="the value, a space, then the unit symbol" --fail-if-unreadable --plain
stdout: 1900 rpm
